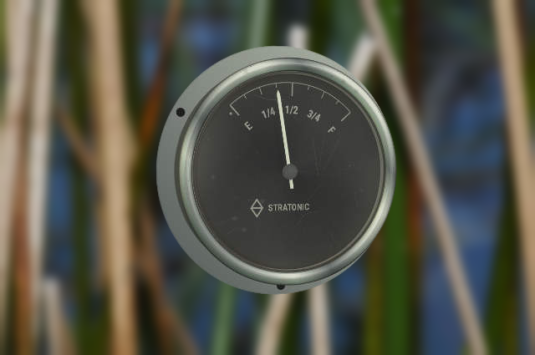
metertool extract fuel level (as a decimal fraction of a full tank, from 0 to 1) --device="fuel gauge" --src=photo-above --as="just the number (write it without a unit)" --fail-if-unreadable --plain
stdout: 0.375
